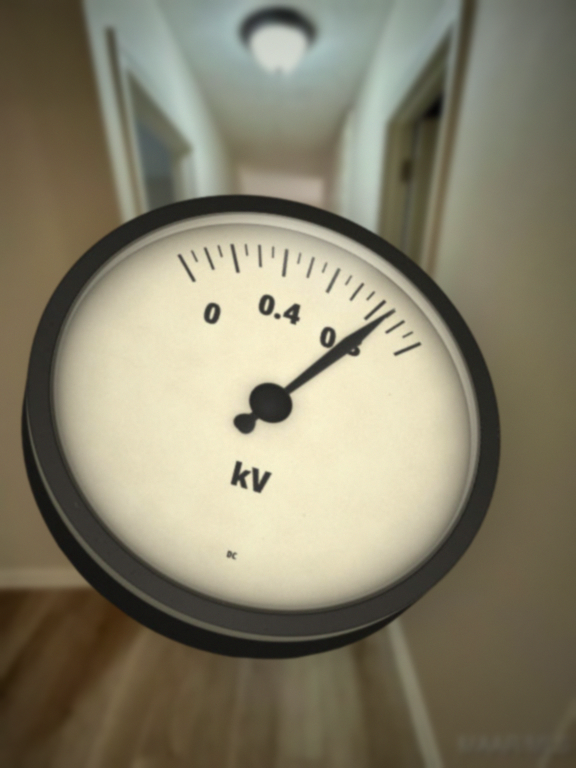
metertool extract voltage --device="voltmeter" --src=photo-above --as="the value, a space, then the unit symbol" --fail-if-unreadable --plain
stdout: 0.85 kV
